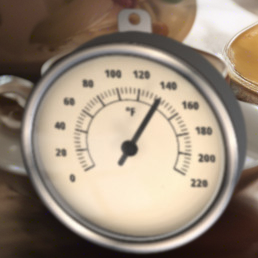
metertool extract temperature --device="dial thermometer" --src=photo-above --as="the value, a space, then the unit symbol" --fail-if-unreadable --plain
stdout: 140 °F
